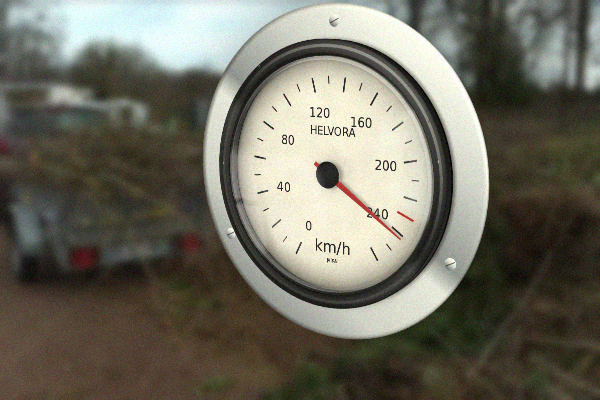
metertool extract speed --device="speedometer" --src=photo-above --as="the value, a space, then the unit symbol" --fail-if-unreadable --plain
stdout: 240 km/h
